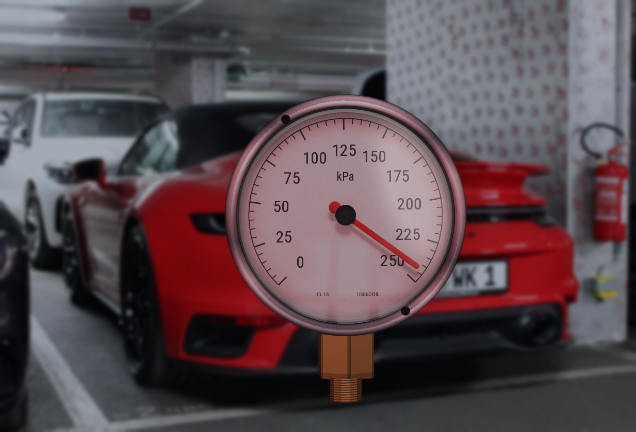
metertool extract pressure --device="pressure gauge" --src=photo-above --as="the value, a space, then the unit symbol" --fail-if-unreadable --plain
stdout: 242.5 kPa
